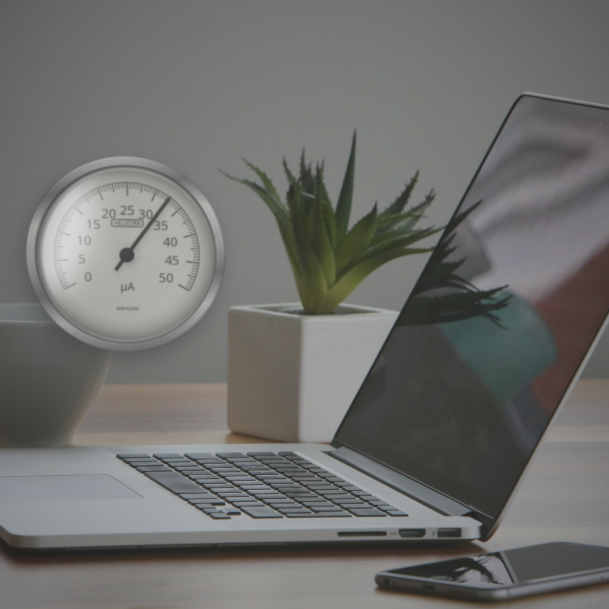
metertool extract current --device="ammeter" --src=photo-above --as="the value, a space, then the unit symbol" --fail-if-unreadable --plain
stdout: 32.5 µA
